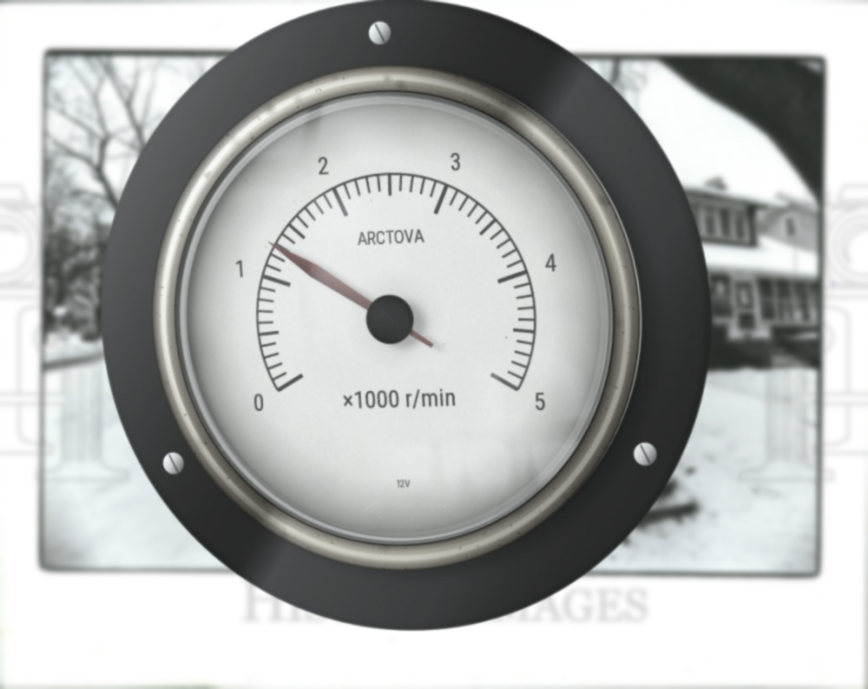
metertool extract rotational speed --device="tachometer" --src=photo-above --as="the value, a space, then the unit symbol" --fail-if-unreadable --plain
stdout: 1300 rpm
